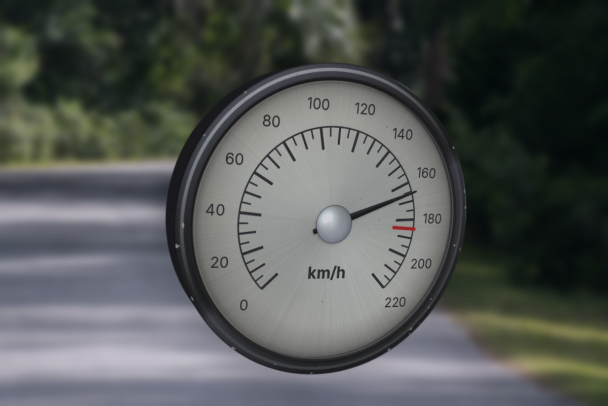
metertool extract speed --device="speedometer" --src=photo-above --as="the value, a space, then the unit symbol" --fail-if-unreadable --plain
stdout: 165 km/h
